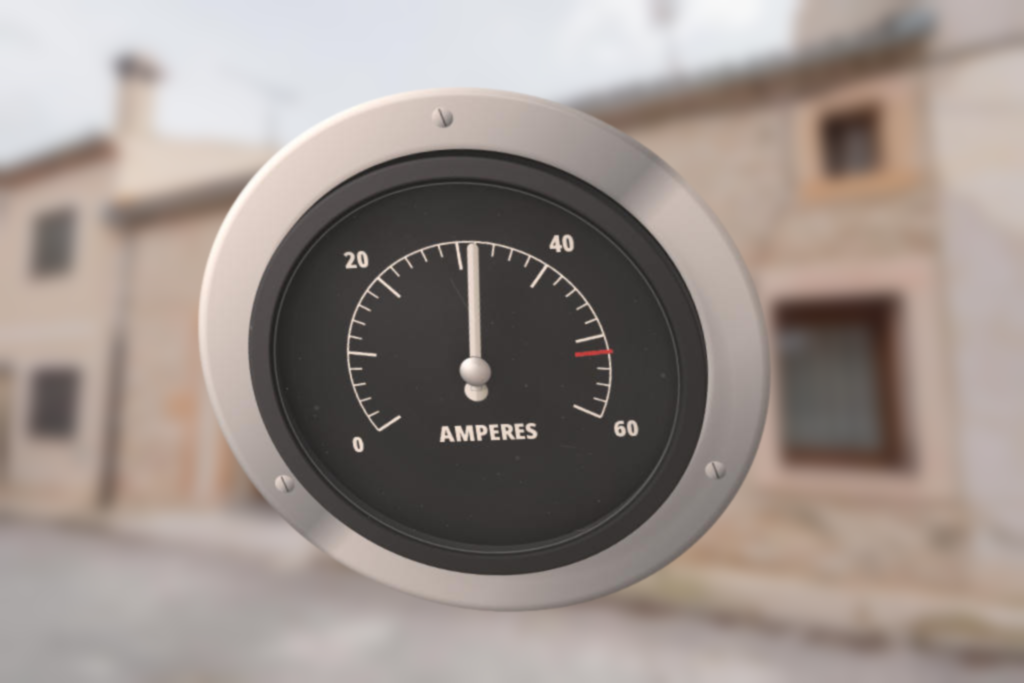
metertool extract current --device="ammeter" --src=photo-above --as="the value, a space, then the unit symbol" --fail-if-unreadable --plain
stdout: 32 A
